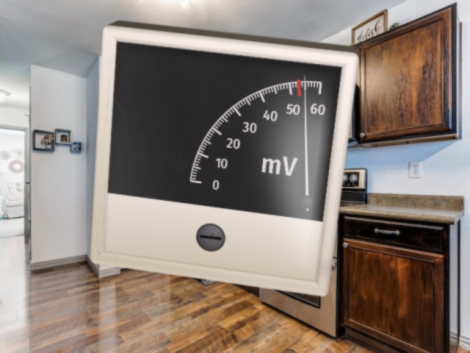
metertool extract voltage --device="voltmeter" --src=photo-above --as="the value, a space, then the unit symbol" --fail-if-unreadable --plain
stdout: 55 mV
